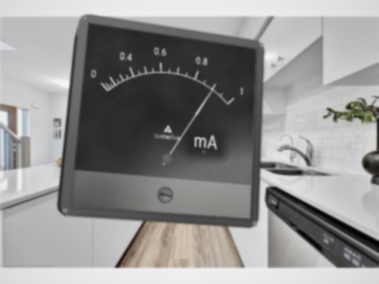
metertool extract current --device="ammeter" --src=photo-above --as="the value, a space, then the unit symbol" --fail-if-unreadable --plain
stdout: 0.9 mA
